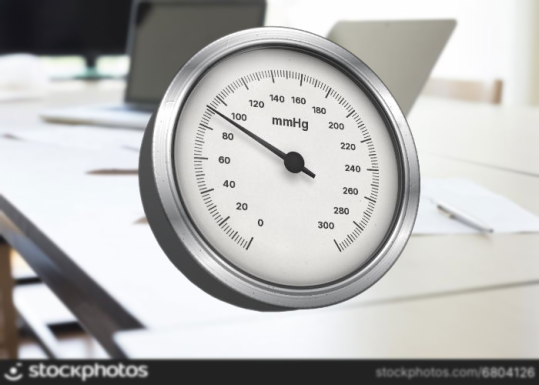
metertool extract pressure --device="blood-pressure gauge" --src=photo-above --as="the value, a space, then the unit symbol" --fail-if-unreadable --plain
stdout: 90 mmHg
